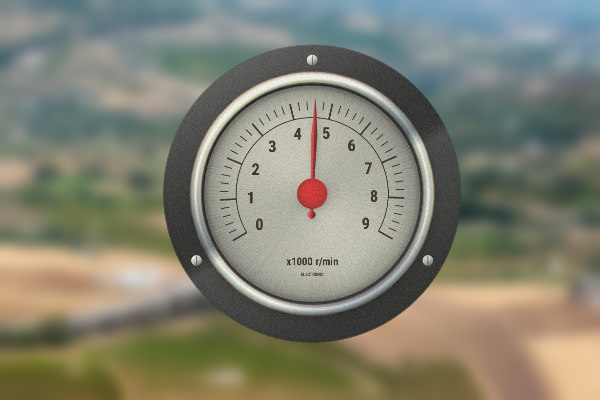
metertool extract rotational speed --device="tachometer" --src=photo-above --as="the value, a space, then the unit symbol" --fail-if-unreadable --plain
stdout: 4600 rpm
